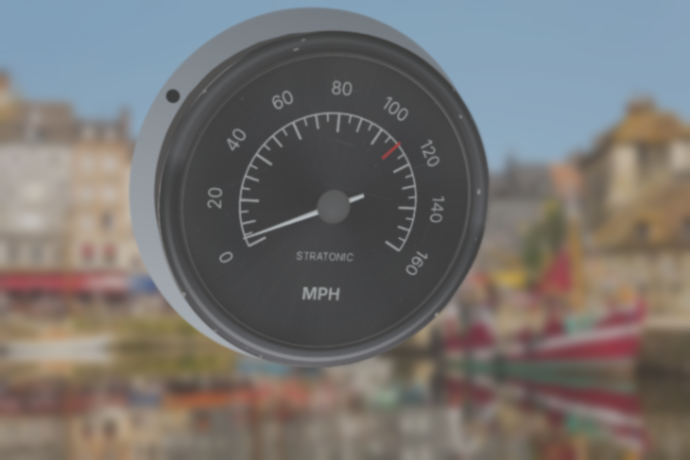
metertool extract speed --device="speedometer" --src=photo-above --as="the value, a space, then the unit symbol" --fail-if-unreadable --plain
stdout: 5 mph
